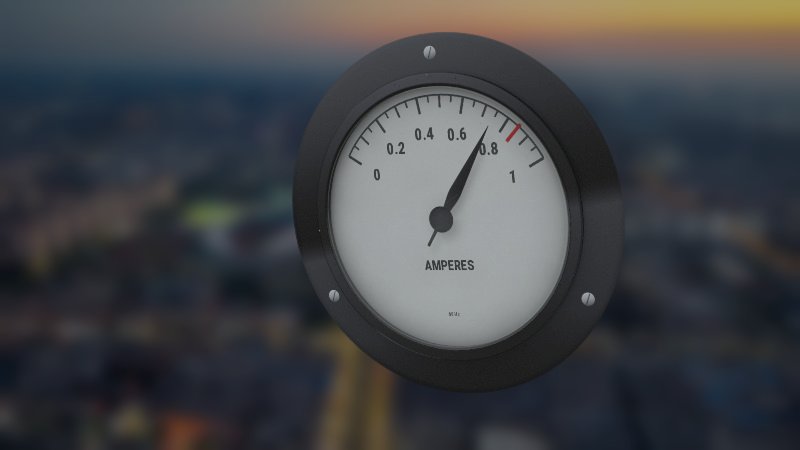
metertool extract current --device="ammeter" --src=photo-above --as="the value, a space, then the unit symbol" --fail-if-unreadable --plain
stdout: 0.75 A
